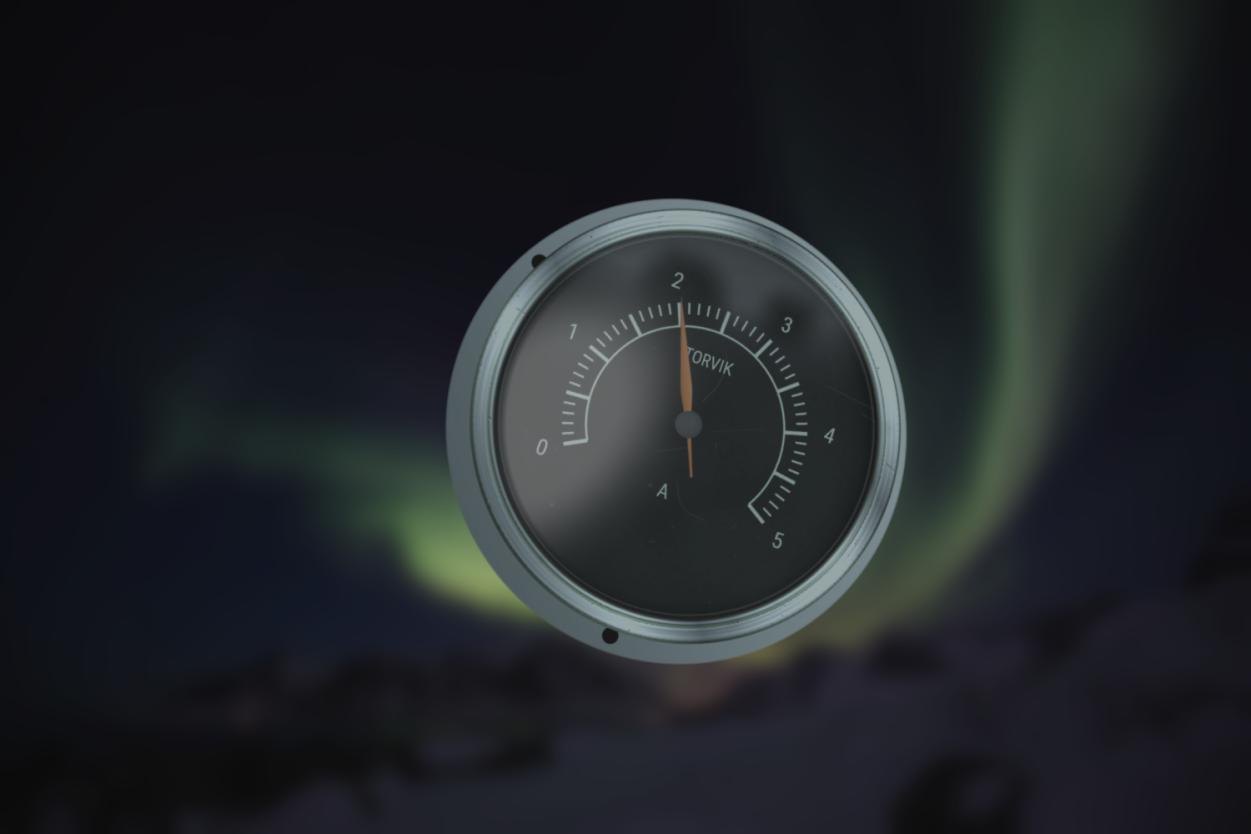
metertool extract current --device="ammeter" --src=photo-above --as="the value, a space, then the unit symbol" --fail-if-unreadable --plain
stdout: 2 A
